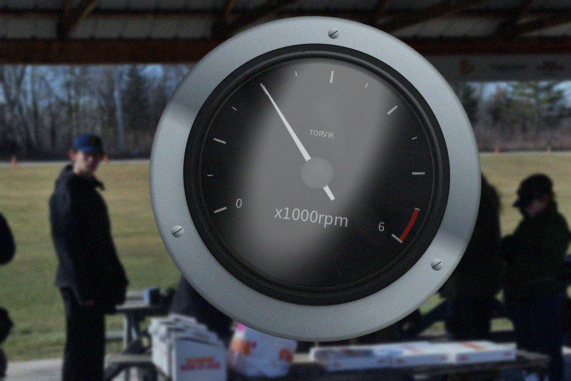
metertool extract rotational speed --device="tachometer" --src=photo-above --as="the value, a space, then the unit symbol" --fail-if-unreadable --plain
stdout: 2000 rpm
